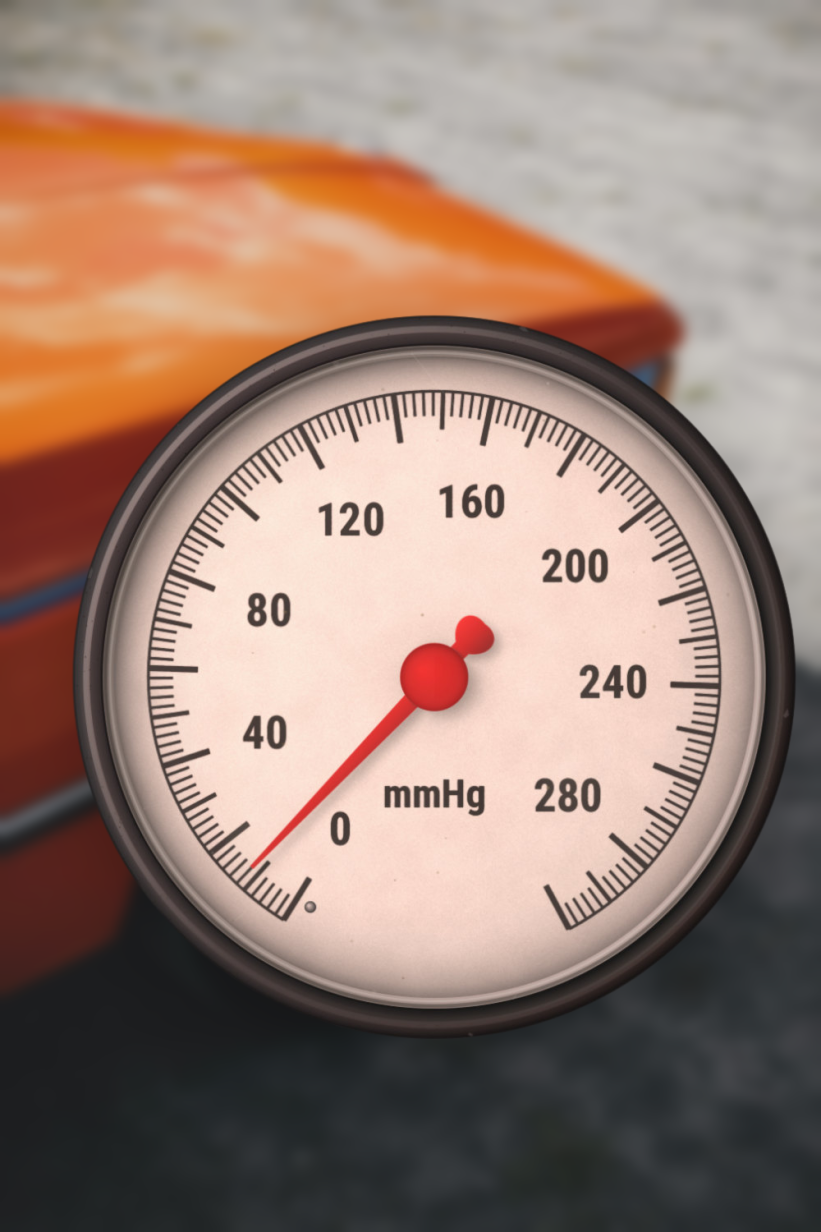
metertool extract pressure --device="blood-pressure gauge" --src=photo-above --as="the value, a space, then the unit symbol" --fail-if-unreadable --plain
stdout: 12 mmHg
